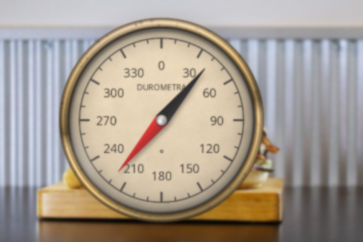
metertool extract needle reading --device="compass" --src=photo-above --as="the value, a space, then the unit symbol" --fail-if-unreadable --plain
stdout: 220 °
